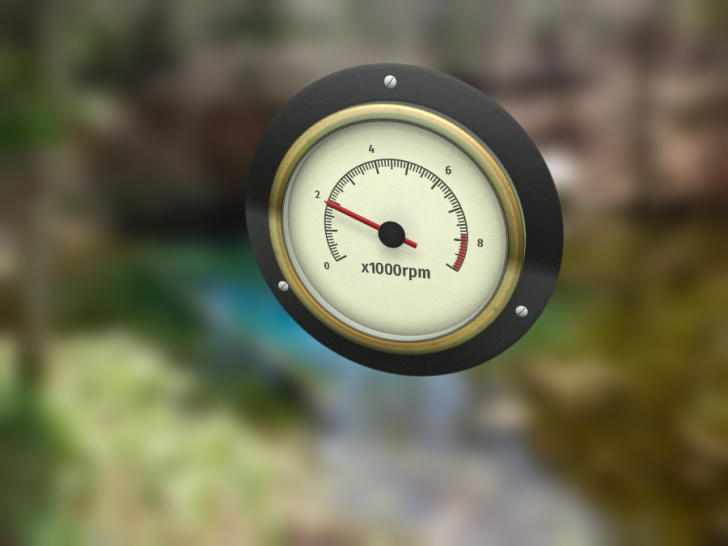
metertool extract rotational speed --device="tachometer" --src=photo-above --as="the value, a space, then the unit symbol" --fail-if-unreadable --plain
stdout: 2000 rpm
